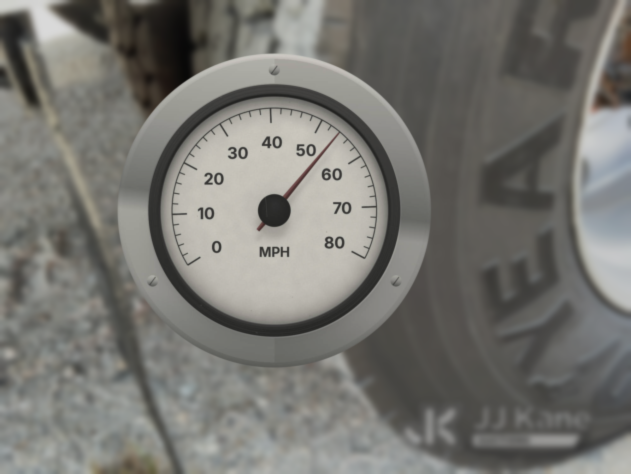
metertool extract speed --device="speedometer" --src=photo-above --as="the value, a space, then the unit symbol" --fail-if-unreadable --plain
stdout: 54 mph
